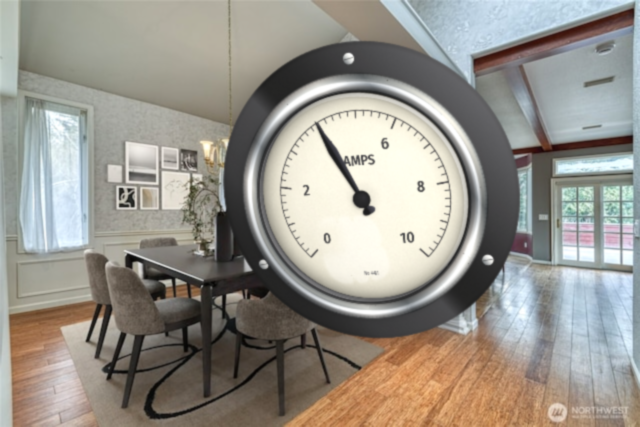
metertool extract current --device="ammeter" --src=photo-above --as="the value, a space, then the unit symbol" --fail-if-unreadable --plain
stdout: 4 A
